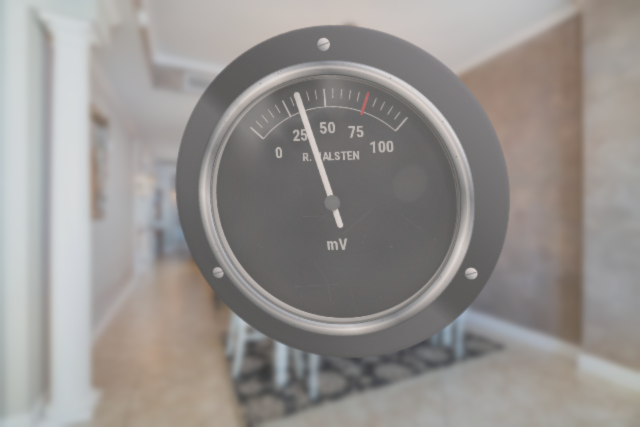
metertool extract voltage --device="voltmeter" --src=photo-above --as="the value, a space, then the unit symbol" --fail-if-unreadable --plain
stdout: 35 mV
